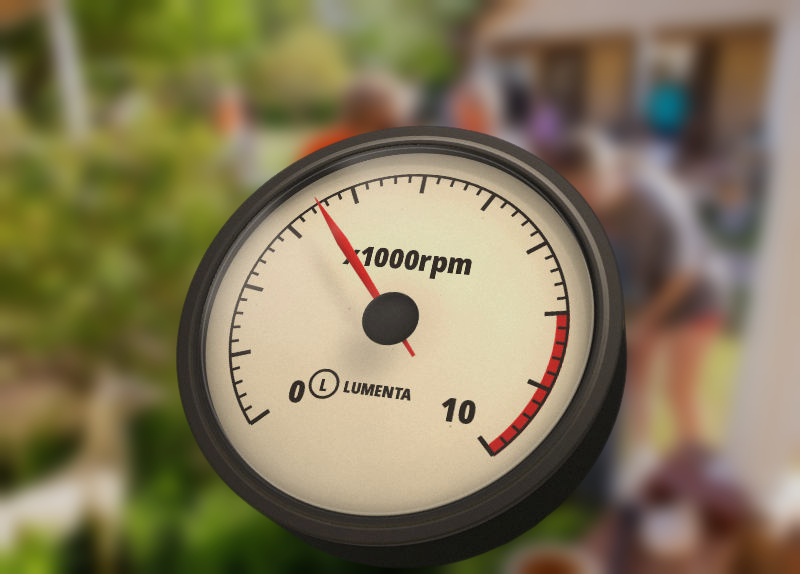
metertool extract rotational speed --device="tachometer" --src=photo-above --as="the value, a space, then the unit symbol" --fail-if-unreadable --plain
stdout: 3500 rpm
